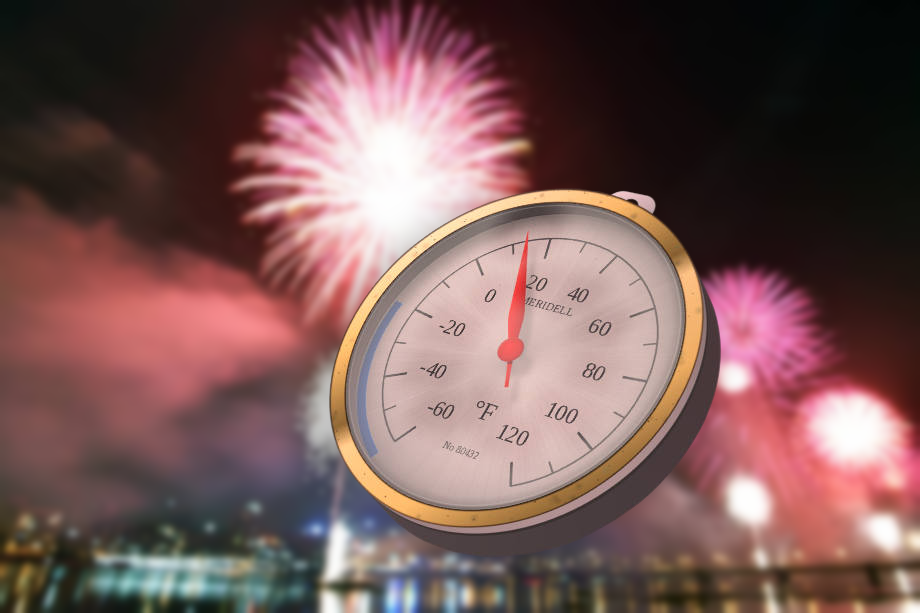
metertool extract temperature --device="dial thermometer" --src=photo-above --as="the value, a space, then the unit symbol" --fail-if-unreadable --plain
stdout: 15 °F
